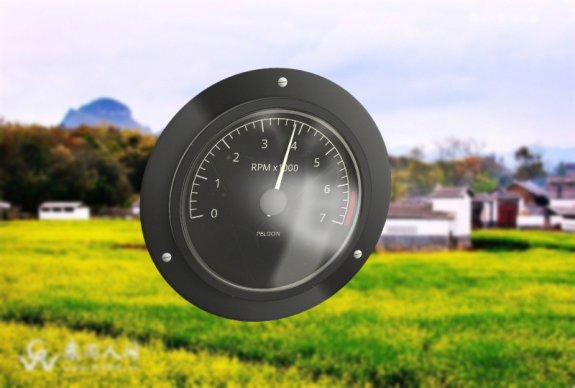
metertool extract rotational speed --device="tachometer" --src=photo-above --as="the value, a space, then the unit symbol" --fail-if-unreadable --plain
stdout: 3800 rpm
